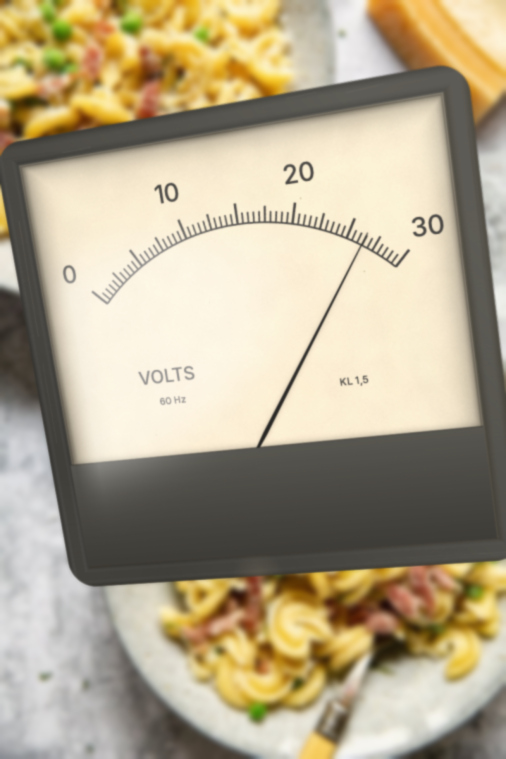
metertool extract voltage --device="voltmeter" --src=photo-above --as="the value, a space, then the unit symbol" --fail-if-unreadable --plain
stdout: 26.5 V
